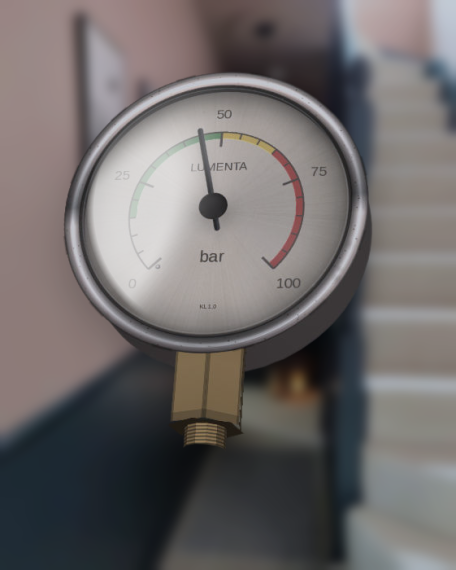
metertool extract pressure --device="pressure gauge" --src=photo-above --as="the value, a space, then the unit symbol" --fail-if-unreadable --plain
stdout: 45 bar
